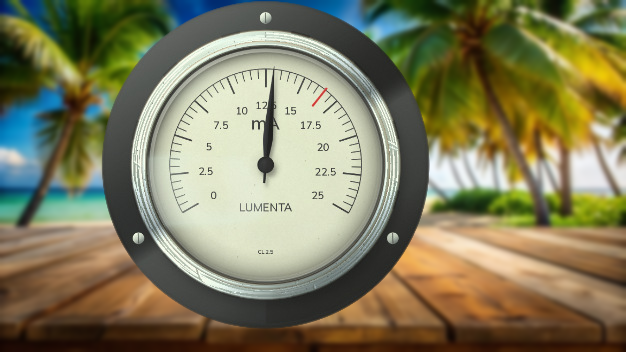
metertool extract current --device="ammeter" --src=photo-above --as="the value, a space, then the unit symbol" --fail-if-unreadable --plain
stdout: 13 mA
